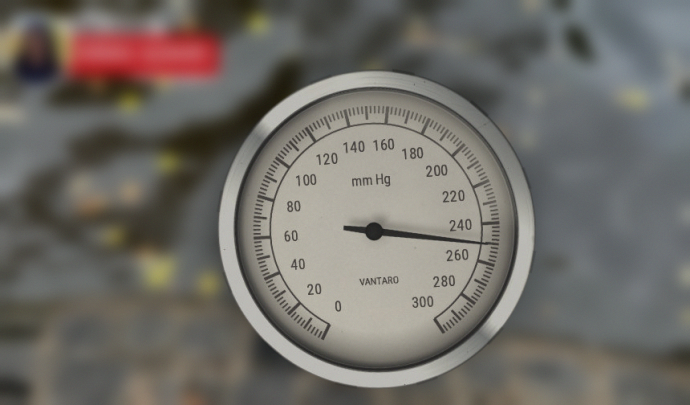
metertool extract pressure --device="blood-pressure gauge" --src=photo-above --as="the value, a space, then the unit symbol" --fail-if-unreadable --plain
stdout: 250 mmHg
